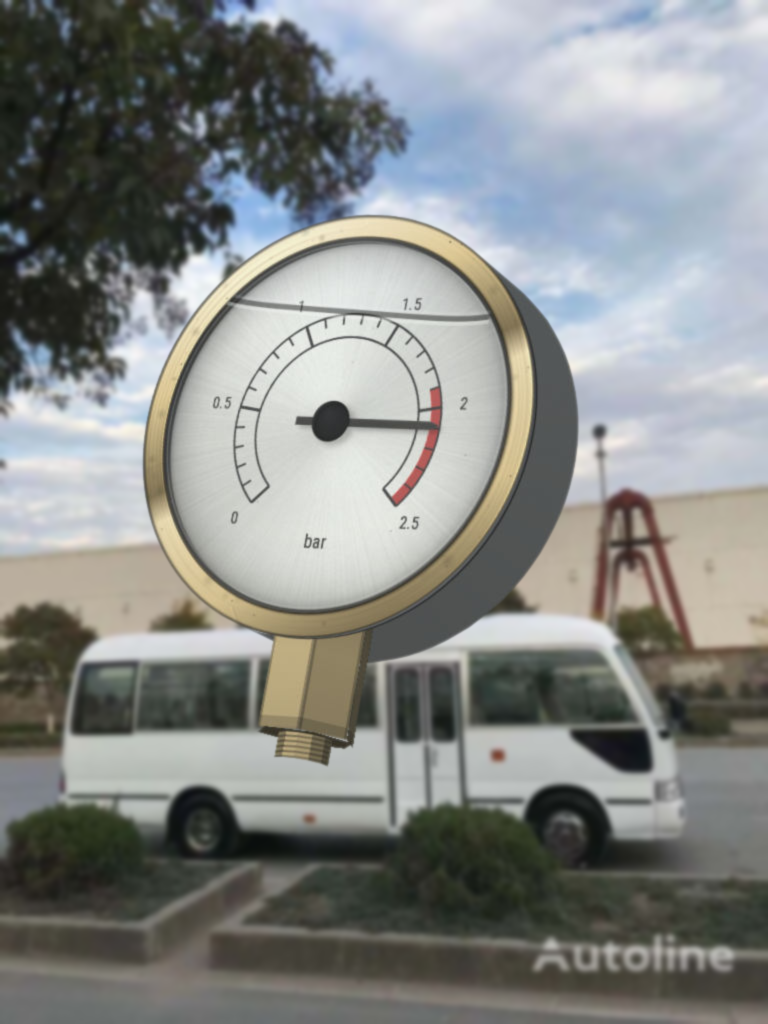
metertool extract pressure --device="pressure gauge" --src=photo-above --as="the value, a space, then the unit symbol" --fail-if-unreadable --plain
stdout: 2.1 bar
